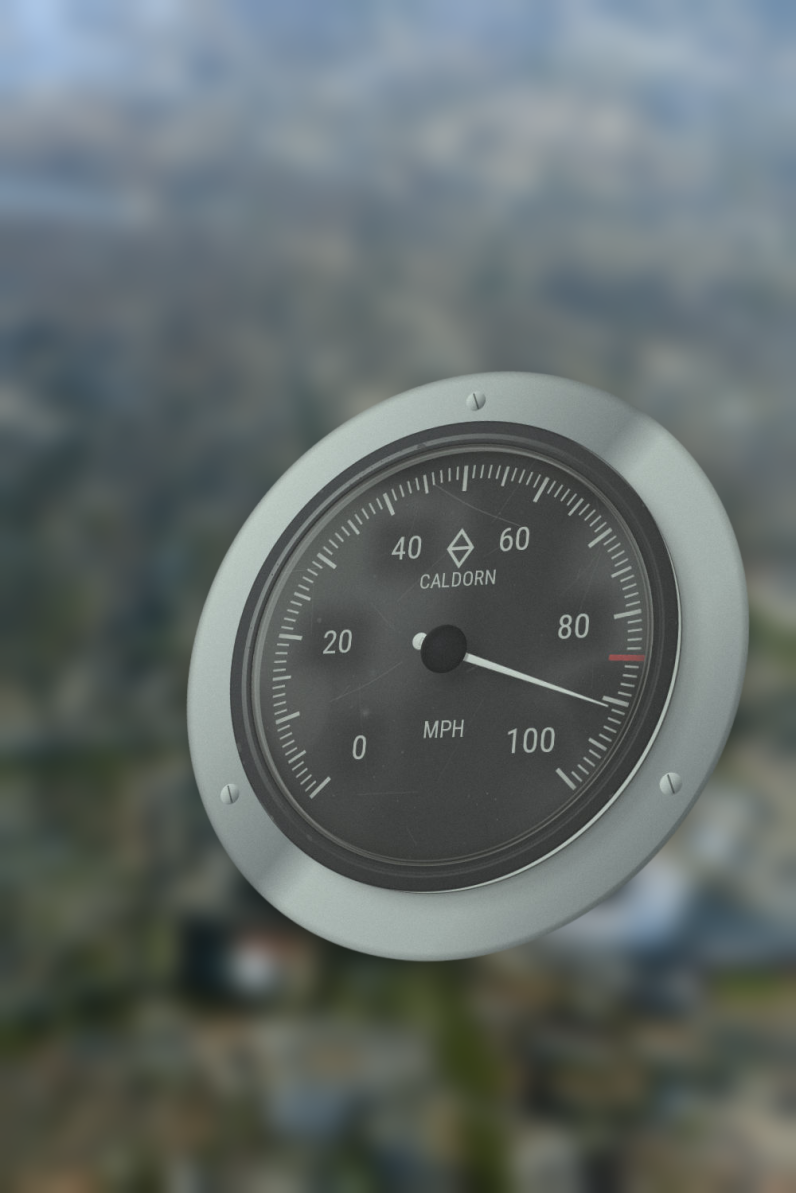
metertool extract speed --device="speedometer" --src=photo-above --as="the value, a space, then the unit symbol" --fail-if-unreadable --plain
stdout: 91 mph
